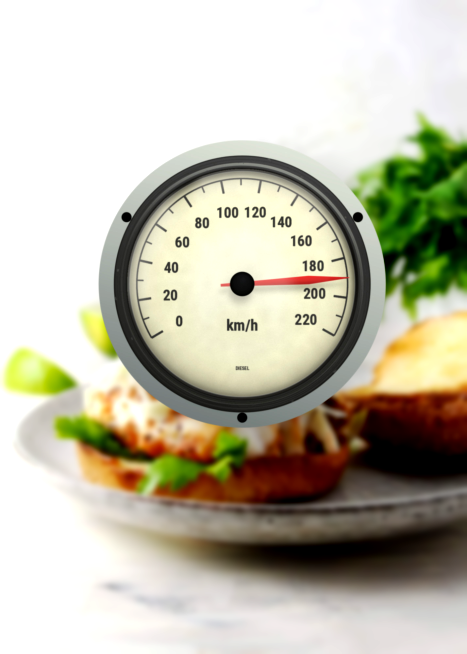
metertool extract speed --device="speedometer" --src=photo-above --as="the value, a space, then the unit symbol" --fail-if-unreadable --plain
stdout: 190 km/h
